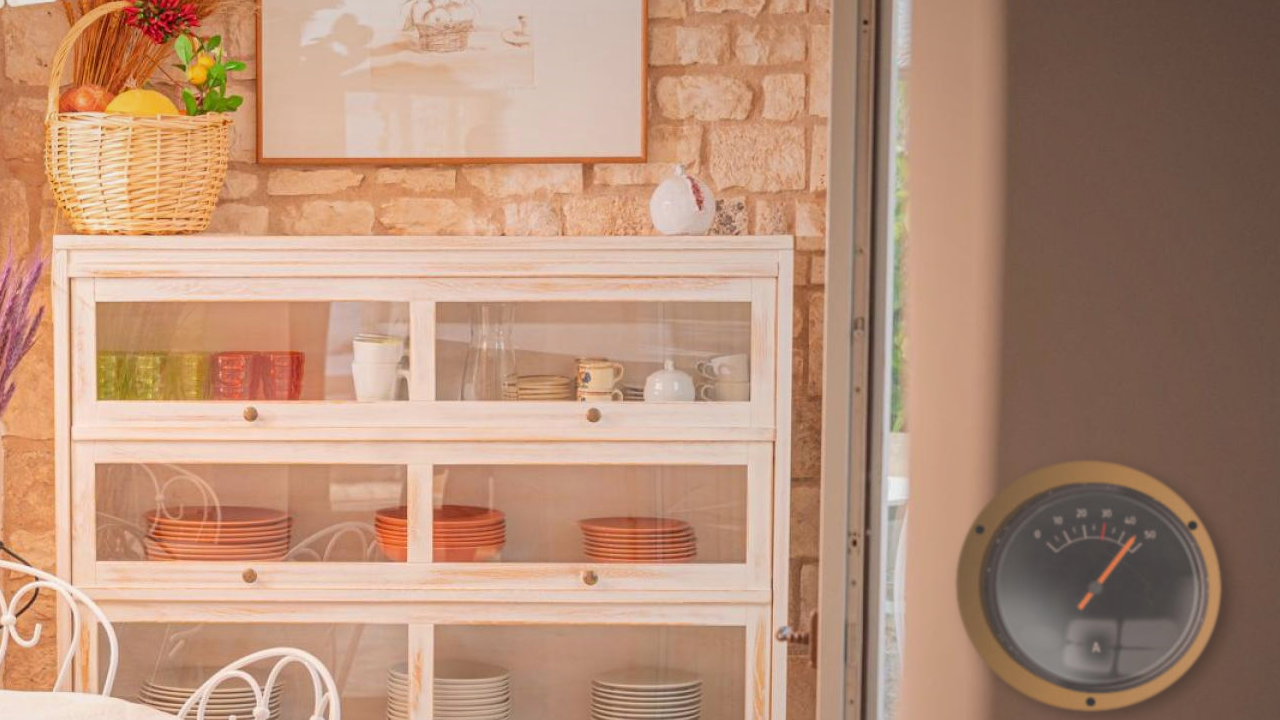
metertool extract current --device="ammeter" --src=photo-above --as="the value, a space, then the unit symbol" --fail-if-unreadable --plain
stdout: 45 A
